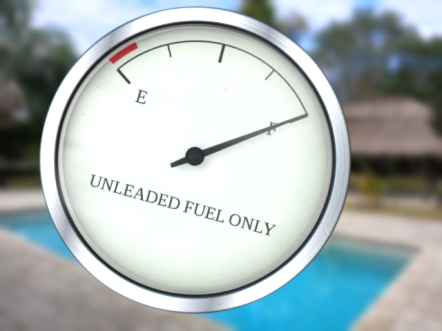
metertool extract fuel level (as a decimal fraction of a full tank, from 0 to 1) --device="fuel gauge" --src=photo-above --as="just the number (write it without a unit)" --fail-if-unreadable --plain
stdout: 1
